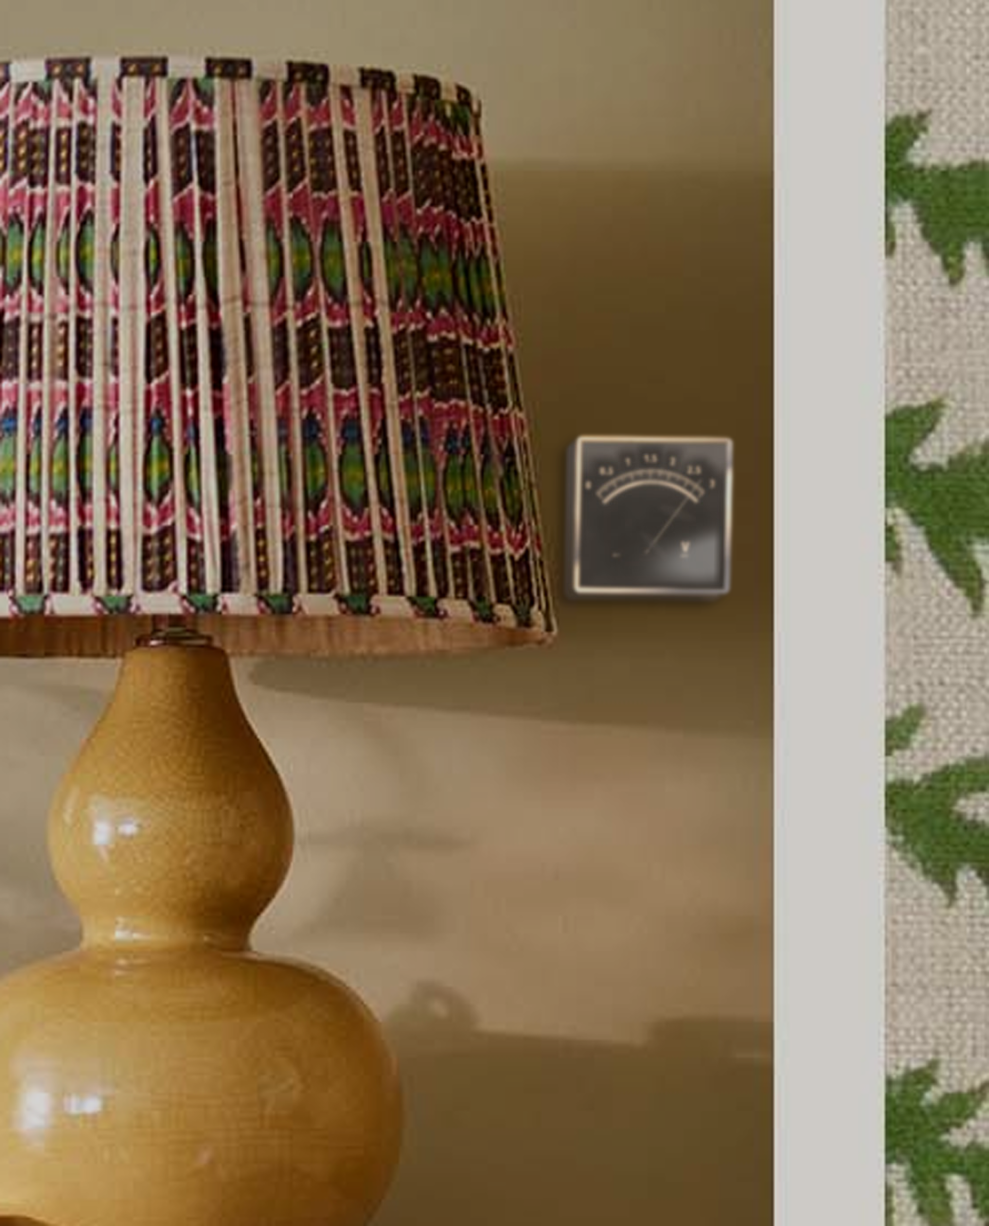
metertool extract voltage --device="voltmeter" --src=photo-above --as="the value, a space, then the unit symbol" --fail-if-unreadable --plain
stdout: 2.75 V
